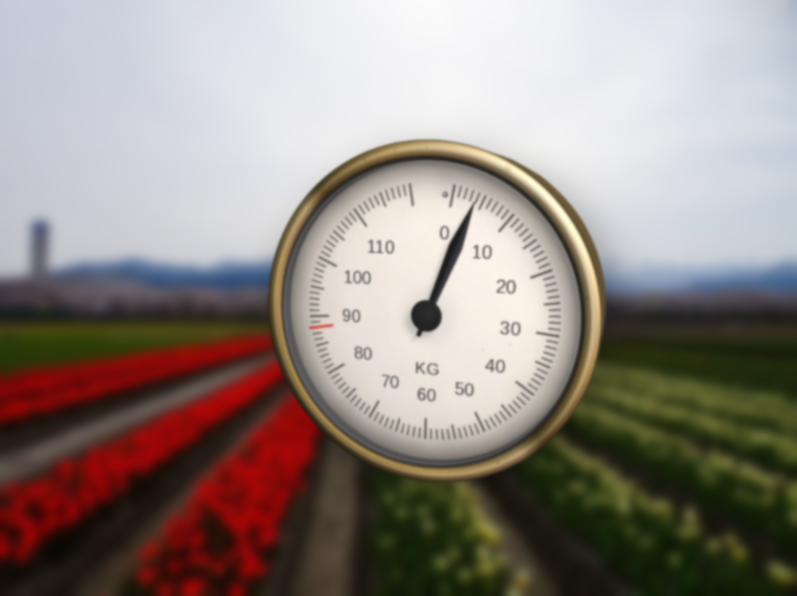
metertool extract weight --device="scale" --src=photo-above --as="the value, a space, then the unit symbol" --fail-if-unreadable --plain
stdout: 4 kg
